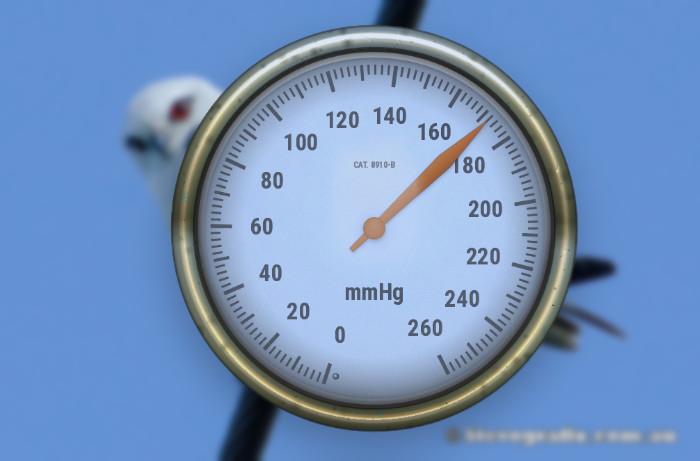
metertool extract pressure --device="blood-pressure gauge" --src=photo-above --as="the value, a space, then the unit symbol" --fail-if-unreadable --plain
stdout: 172 mmHg
